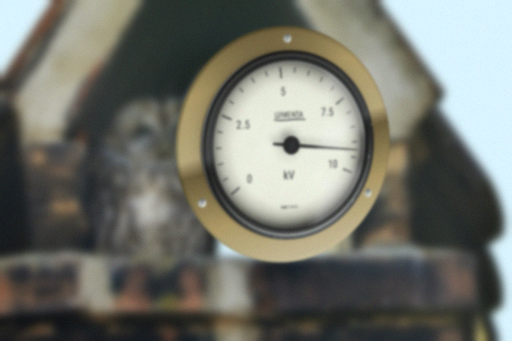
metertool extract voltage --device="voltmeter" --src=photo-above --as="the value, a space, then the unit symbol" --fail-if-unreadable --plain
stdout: 9.25 kV
